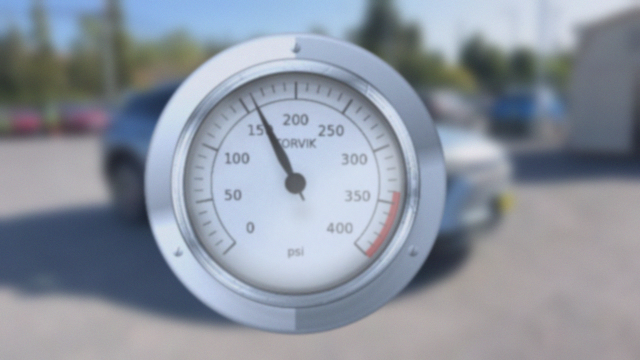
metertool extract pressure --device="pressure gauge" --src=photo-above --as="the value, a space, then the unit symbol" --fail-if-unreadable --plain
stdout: 160 psi
